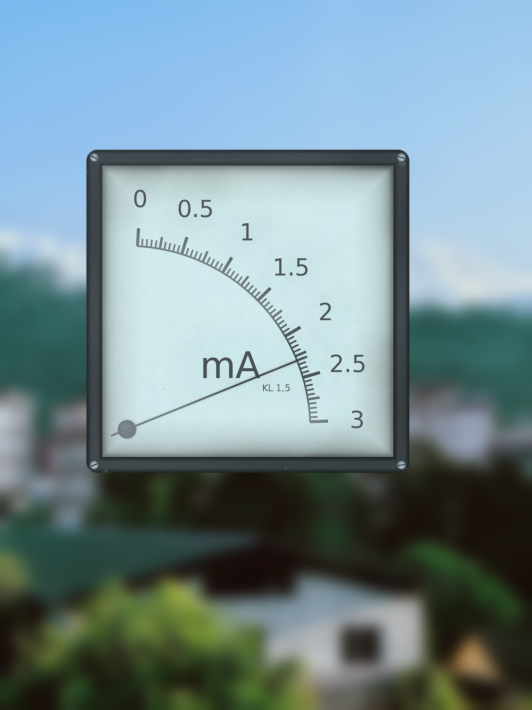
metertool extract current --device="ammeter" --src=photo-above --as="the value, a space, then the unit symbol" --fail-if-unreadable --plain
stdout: 2.3 mA
